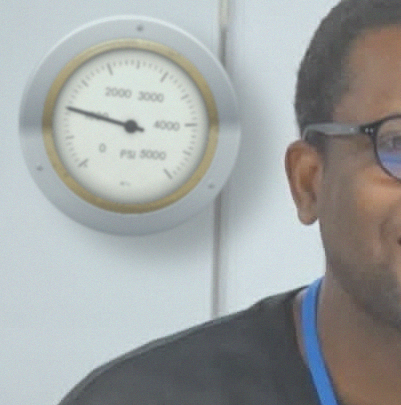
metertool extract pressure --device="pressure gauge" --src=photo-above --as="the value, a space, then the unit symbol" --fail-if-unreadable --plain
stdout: 1000 psi
